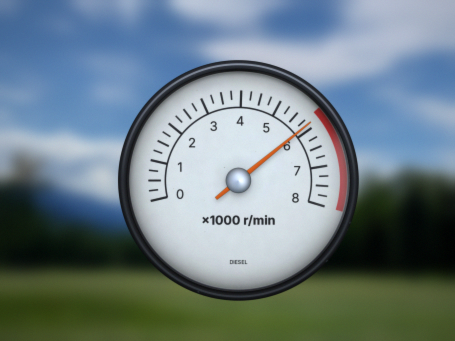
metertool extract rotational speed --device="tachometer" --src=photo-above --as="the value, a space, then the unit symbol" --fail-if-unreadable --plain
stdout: 5875 rpm
